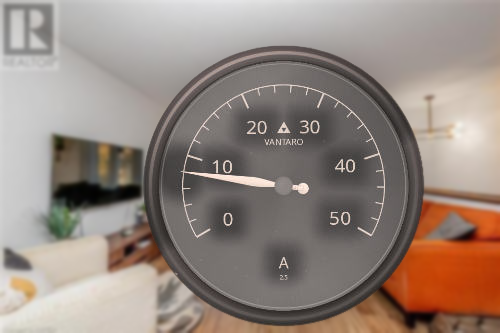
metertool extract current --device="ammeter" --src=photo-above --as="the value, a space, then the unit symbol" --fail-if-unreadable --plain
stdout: 8 A
